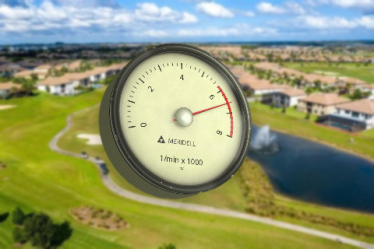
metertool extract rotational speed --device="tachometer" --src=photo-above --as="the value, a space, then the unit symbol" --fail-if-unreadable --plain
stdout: 6600 rpm
